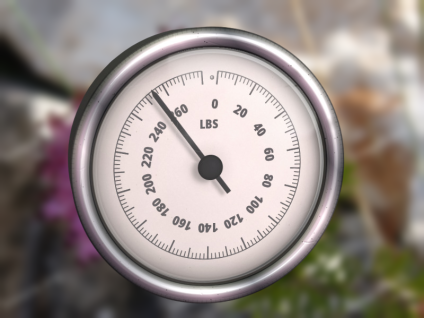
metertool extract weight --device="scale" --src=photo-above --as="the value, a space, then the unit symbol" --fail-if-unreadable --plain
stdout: 254 lb
